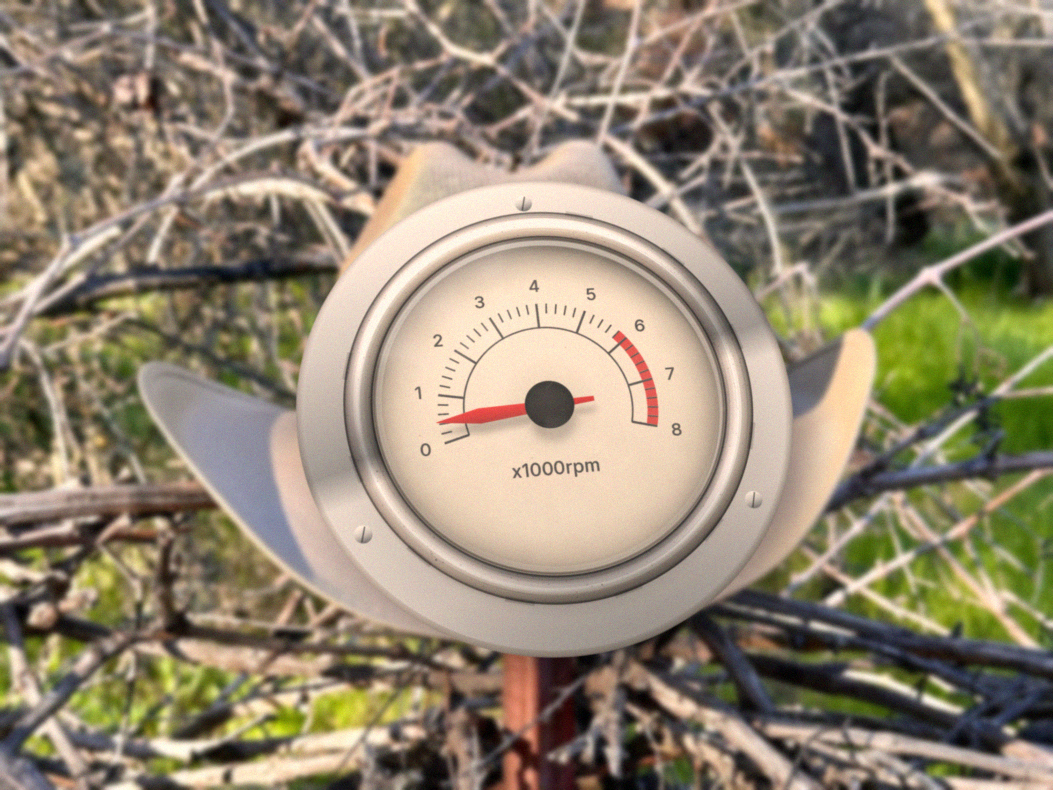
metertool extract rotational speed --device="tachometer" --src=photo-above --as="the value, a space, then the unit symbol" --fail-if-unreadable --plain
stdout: 400 rpm
